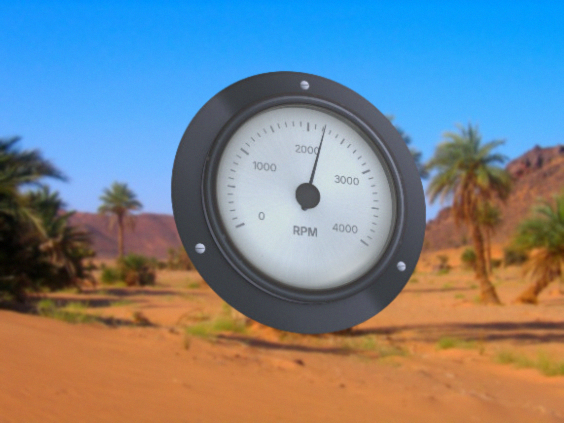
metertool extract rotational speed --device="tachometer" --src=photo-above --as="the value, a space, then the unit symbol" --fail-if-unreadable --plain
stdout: 2200 rpm
